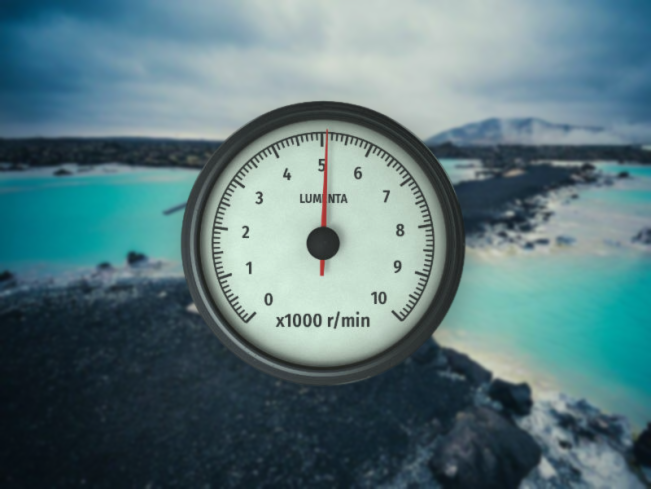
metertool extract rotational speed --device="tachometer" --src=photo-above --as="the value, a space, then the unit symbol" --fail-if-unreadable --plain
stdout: 5100 rpm
